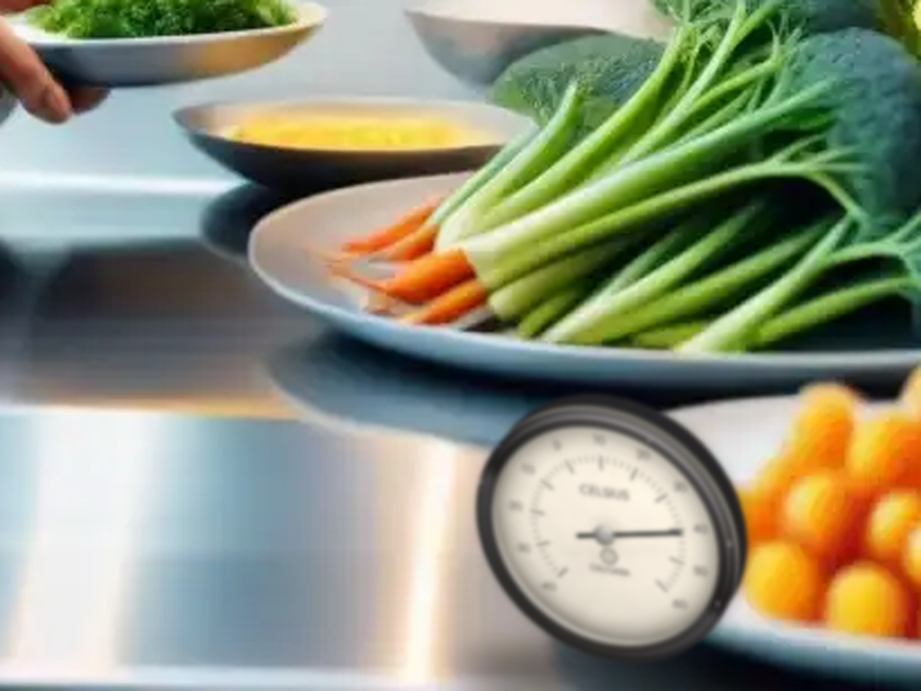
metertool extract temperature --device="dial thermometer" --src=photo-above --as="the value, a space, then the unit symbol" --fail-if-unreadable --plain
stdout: 40 °C
